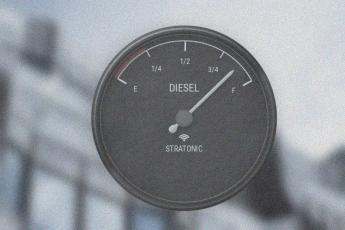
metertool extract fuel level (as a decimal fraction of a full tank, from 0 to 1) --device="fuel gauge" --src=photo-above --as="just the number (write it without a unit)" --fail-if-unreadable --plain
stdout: 0.875
